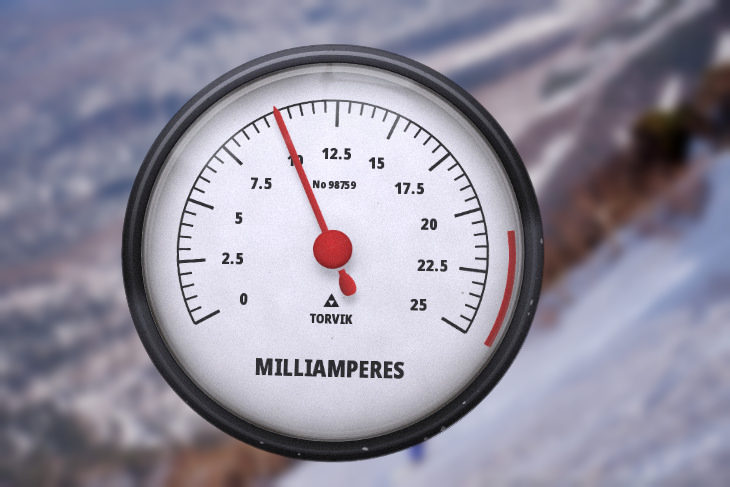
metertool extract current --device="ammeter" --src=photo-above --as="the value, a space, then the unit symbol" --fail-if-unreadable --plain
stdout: 10 mA
